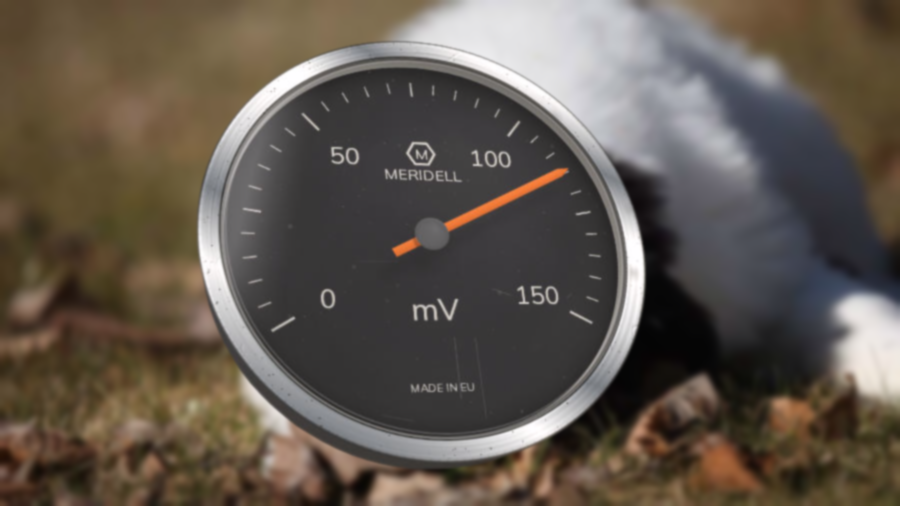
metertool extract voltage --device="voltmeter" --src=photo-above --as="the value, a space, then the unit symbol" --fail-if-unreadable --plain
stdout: 115 mV
